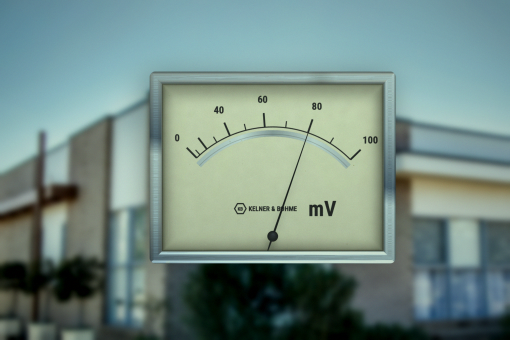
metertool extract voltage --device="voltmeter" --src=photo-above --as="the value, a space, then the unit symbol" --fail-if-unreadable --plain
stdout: 80 mV
